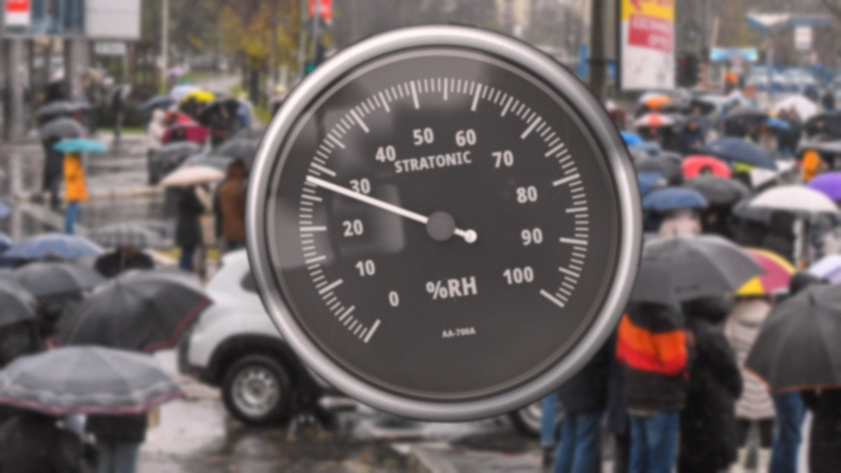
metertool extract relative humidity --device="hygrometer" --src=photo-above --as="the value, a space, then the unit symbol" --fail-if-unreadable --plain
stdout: 28 %
